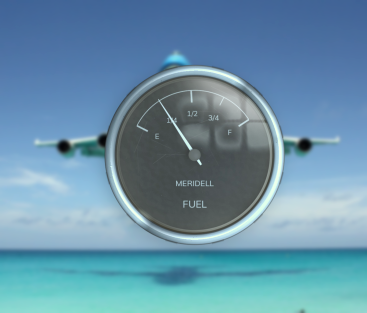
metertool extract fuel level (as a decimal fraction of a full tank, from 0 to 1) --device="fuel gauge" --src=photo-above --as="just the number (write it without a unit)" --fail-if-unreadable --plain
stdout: 0.25
